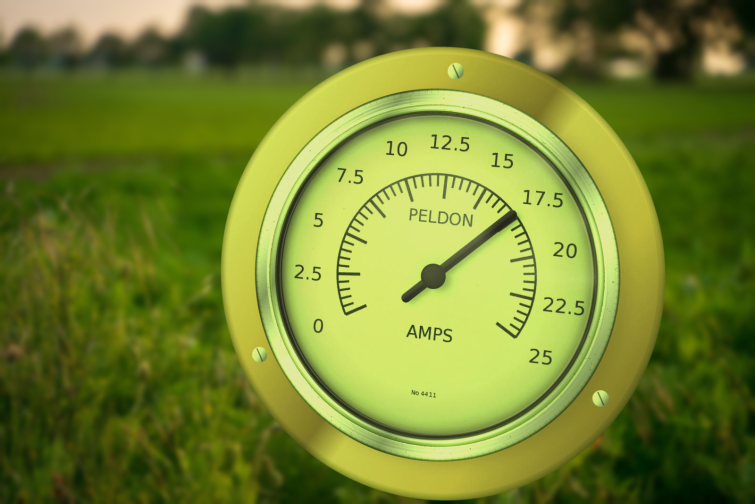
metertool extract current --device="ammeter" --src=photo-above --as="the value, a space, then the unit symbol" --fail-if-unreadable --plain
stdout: 17.25 A
